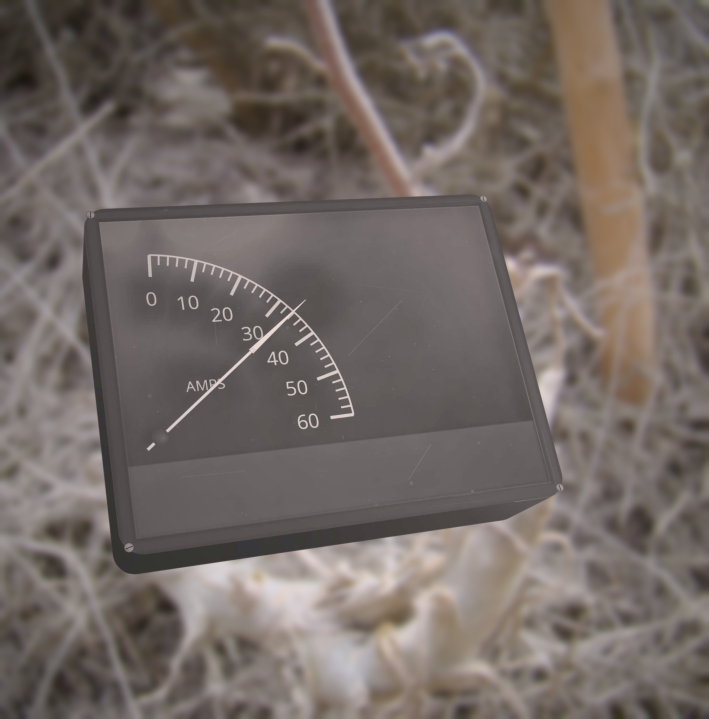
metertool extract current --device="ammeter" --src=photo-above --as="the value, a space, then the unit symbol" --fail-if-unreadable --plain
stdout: 34 A
